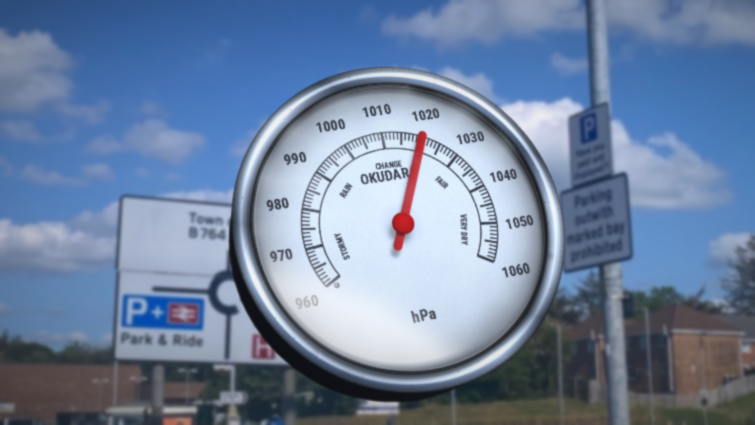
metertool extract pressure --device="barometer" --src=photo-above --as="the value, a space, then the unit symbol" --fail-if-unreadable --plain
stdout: 1020 hPa
